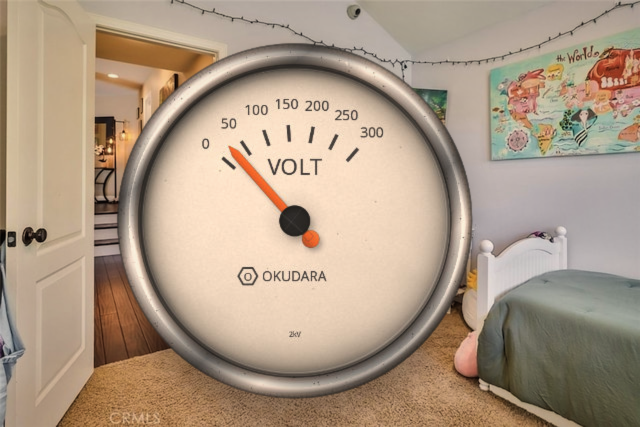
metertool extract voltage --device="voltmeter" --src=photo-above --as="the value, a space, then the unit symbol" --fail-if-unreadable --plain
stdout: 25 V
